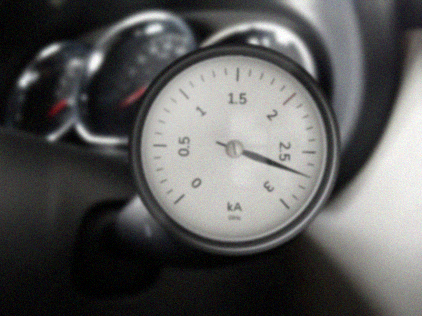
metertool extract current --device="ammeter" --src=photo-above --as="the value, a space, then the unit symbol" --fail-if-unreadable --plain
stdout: 2.7 kA
